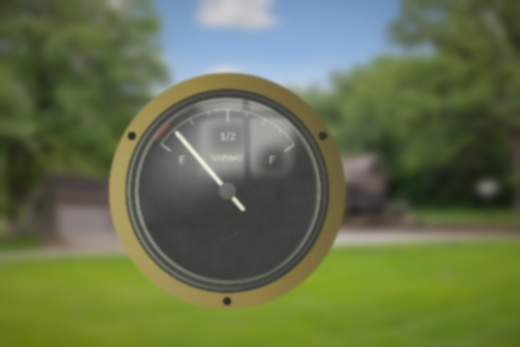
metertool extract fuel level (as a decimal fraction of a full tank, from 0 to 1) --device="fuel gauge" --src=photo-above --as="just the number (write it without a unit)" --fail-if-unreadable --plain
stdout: 0.125
